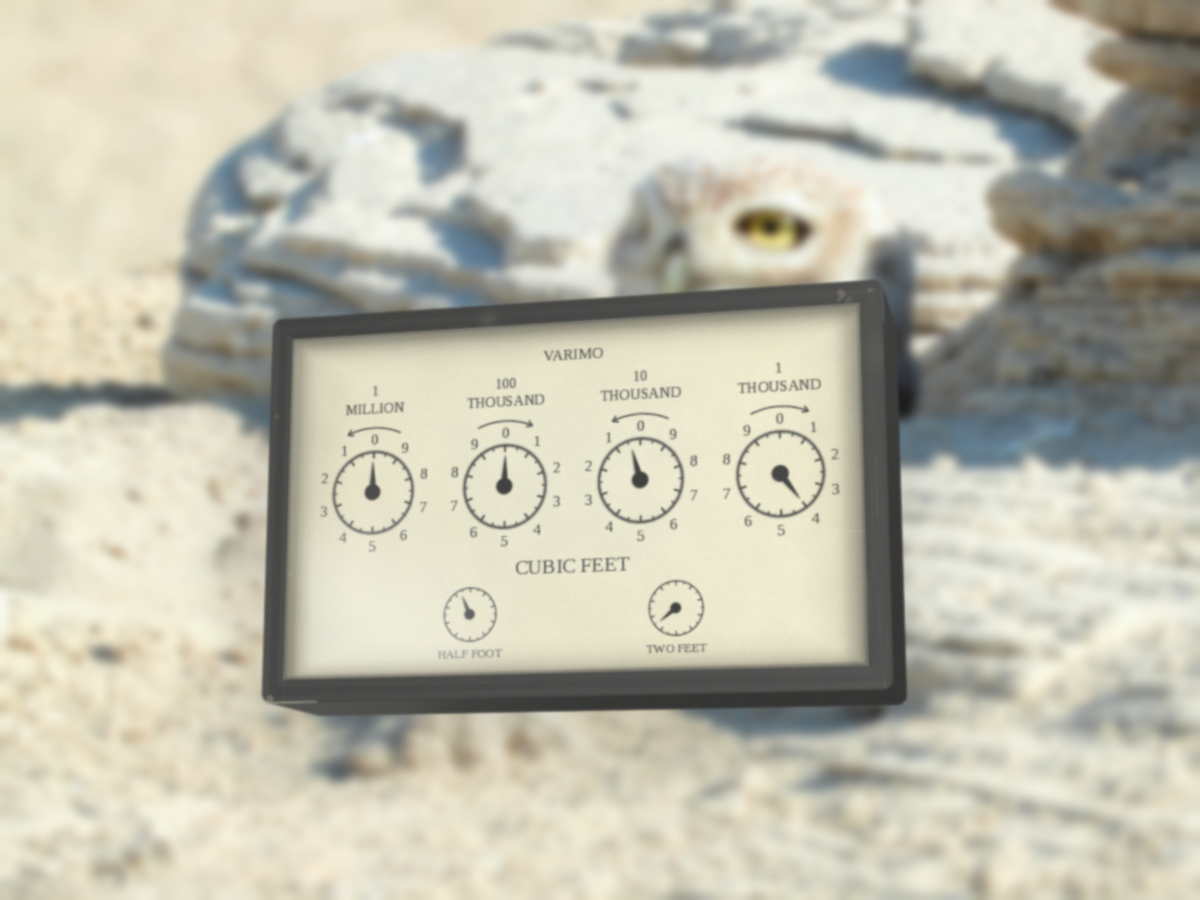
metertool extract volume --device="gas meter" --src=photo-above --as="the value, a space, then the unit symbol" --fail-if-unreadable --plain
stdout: 400 ft³
